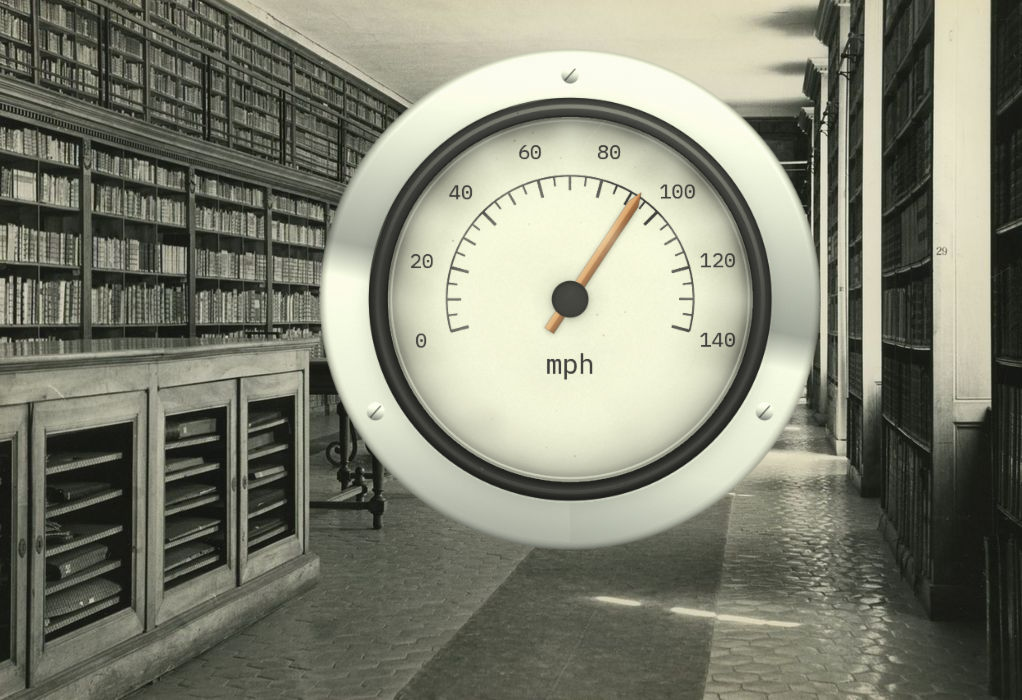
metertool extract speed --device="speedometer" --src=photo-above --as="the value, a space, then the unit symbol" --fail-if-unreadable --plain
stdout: 92.5 mph
